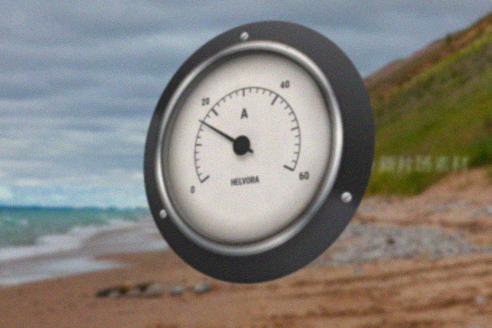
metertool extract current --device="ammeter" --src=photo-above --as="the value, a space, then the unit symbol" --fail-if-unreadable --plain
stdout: 16 A
